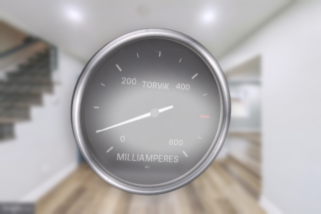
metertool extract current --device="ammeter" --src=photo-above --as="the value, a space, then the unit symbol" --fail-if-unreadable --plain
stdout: 50 mA
